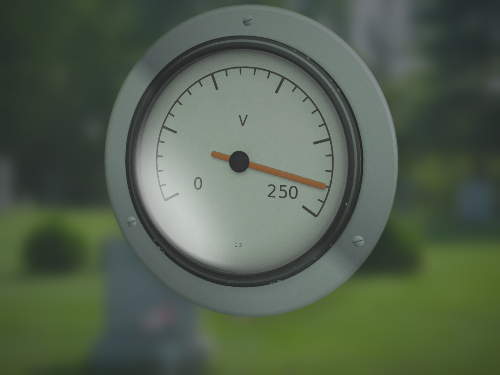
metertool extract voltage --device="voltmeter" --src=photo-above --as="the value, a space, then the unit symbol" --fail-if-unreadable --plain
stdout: 230 V
